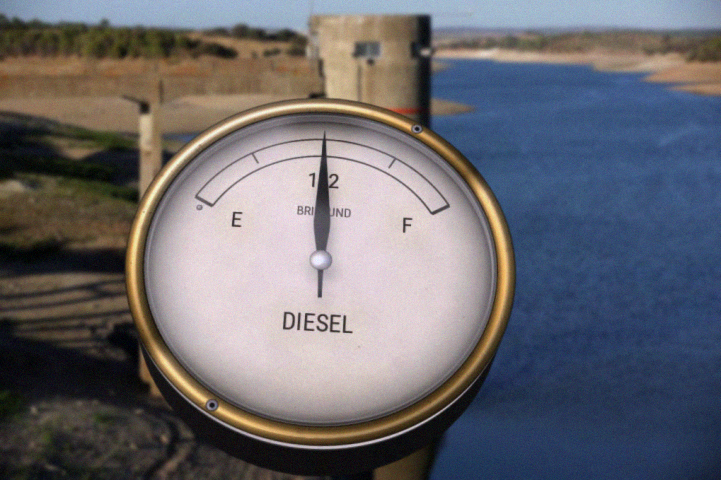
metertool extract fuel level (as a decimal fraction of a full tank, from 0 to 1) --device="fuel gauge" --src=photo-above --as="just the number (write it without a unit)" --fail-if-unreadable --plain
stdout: 0.5
